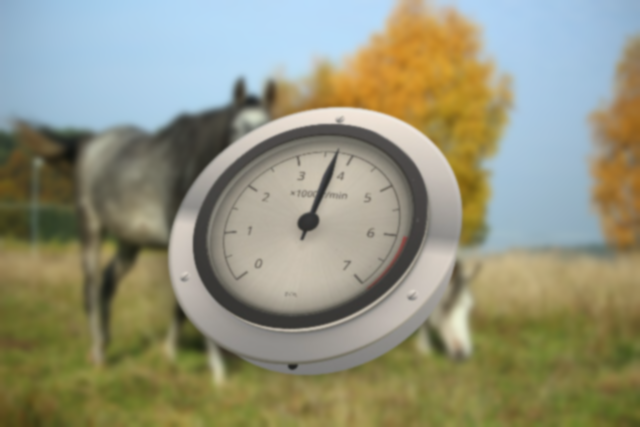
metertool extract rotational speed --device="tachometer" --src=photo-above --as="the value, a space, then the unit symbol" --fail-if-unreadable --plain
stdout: 3750 rpm
